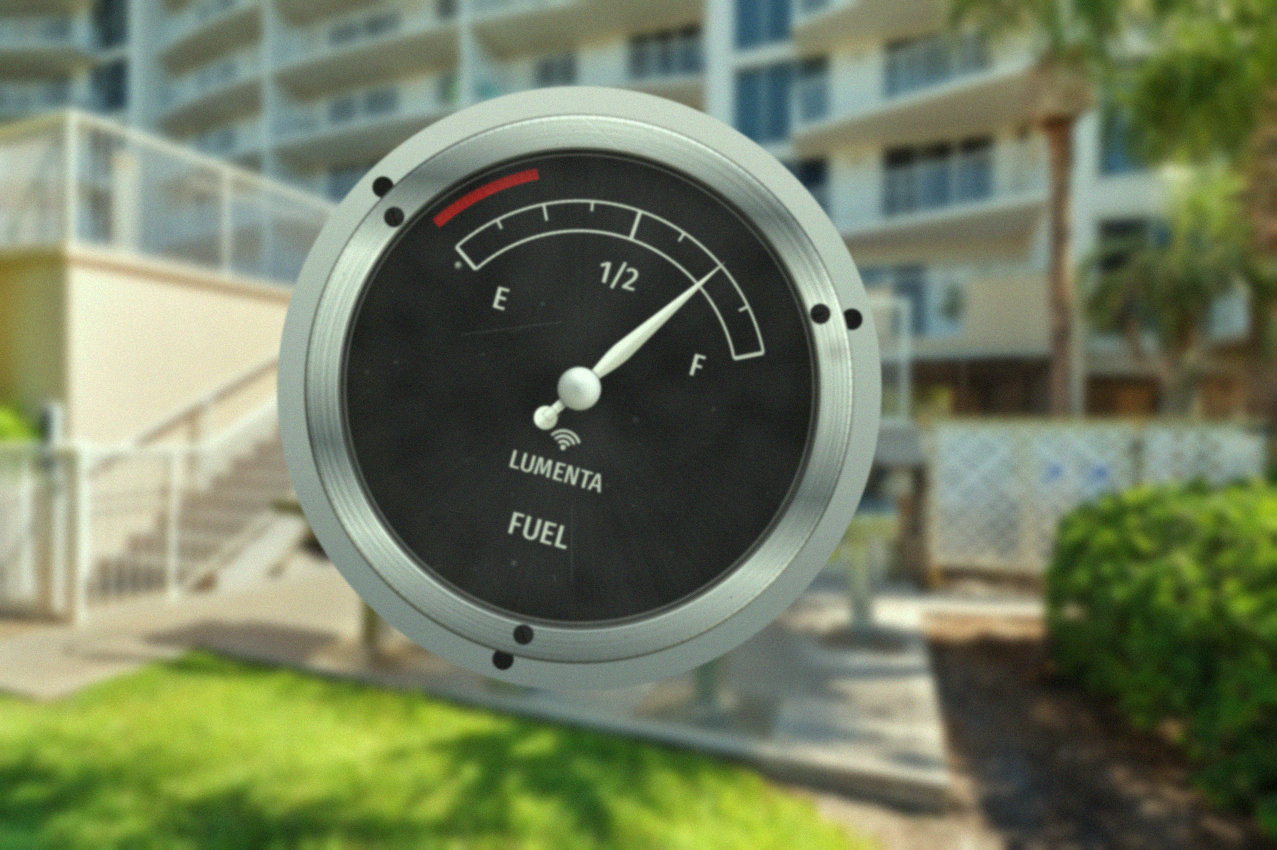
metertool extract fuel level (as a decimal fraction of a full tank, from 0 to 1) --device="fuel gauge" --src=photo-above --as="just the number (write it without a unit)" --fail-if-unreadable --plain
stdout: 0.75
